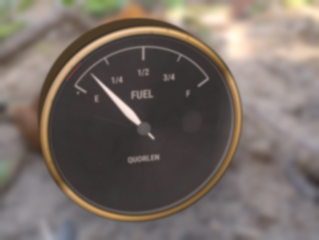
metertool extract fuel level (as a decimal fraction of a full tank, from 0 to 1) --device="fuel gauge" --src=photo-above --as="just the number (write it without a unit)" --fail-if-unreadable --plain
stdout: 0.125
